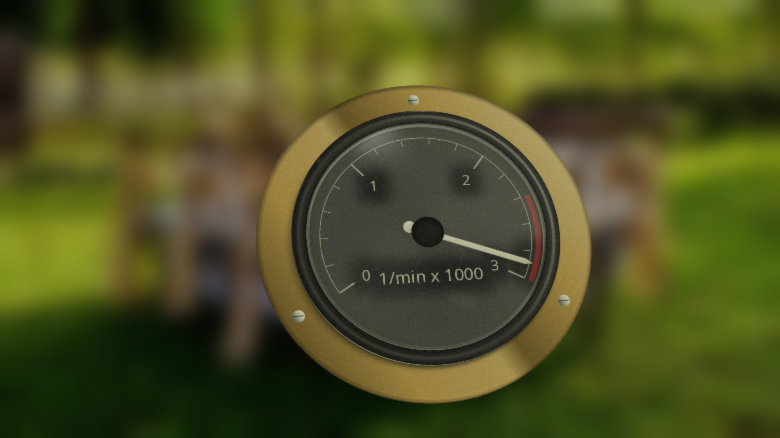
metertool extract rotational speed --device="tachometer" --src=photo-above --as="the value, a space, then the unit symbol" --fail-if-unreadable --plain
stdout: 2900 rpm
